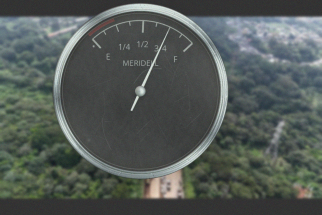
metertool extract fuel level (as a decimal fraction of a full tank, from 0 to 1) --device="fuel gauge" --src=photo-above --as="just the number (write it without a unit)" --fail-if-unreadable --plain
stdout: 0.75
